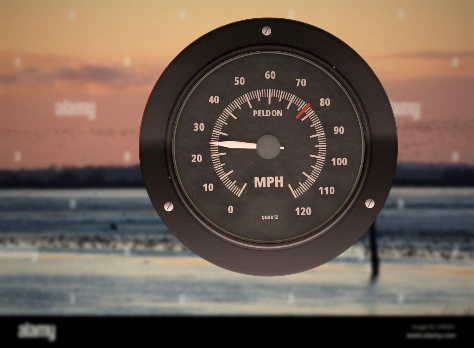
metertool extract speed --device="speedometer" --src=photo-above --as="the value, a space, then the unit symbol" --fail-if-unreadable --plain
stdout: 25 mph
